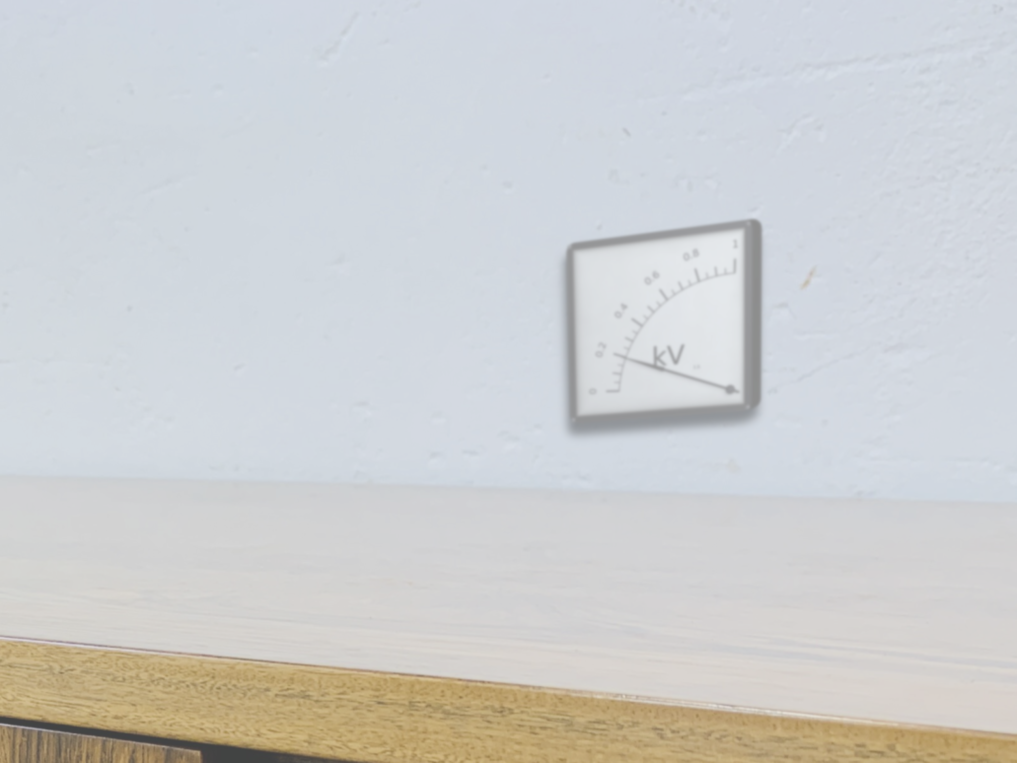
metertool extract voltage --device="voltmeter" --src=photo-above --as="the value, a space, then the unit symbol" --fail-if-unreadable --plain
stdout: 0.2 kV
